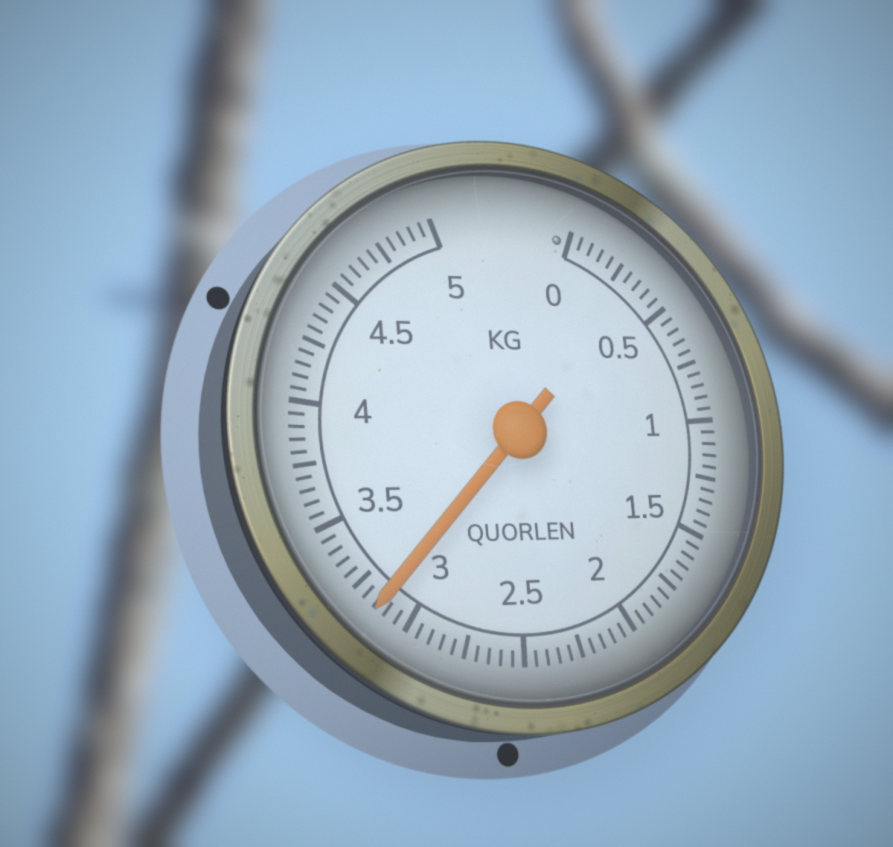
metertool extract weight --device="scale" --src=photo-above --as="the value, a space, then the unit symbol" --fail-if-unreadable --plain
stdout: 3.15 kg
